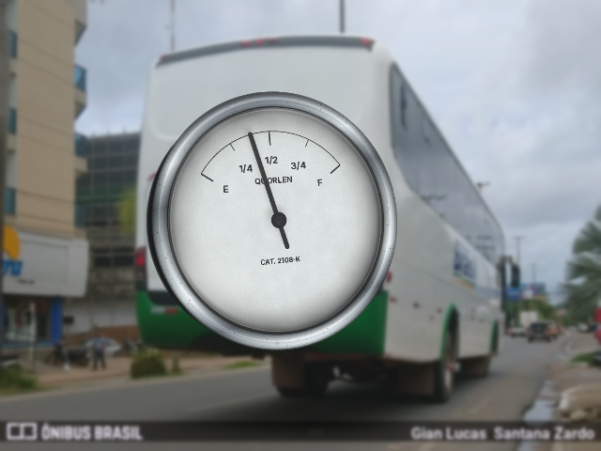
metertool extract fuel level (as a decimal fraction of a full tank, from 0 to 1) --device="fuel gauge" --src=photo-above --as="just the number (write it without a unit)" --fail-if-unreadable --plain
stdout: 0.375
